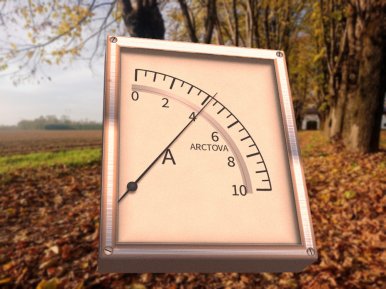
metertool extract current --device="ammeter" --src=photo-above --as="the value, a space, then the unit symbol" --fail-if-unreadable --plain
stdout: 4.25 A
